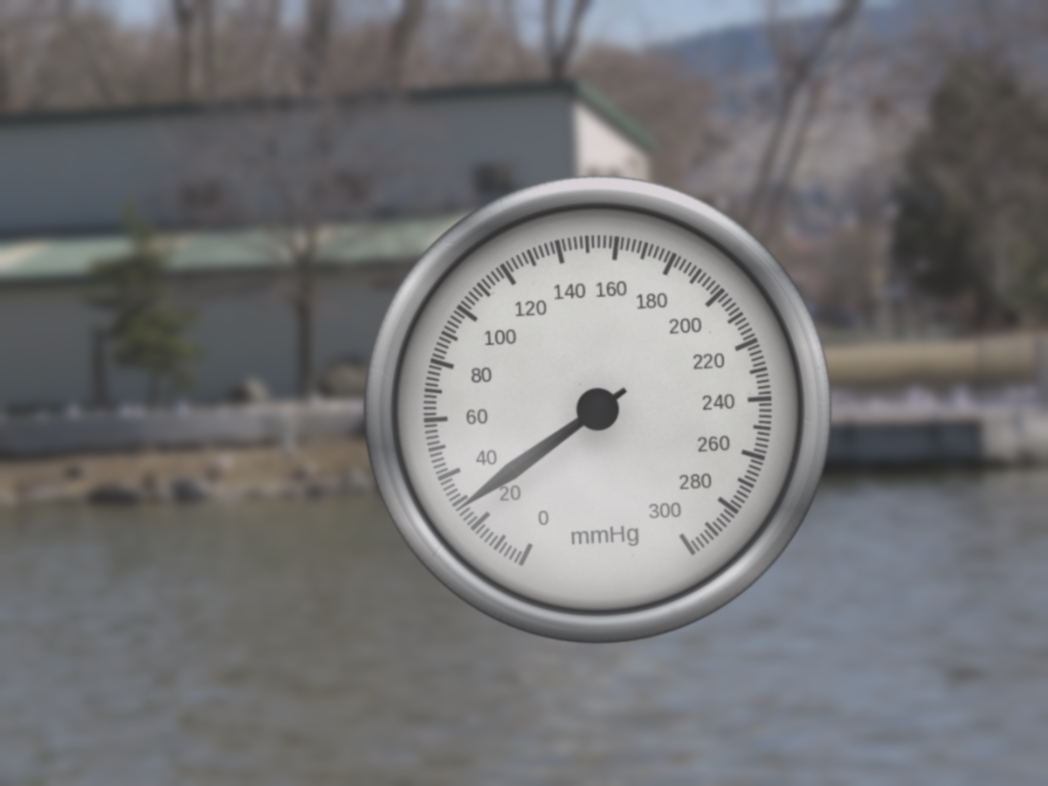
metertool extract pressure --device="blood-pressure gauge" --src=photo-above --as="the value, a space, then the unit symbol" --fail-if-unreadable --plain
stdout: 28 mmHg
